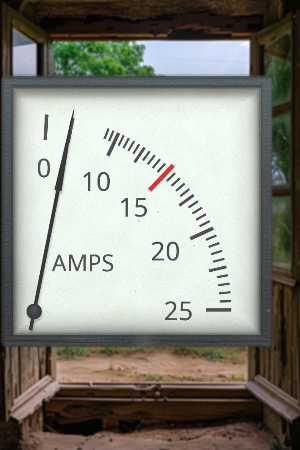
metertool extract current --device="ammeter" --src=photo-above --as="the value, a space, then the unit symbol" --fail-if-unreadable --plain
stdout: 5 A
